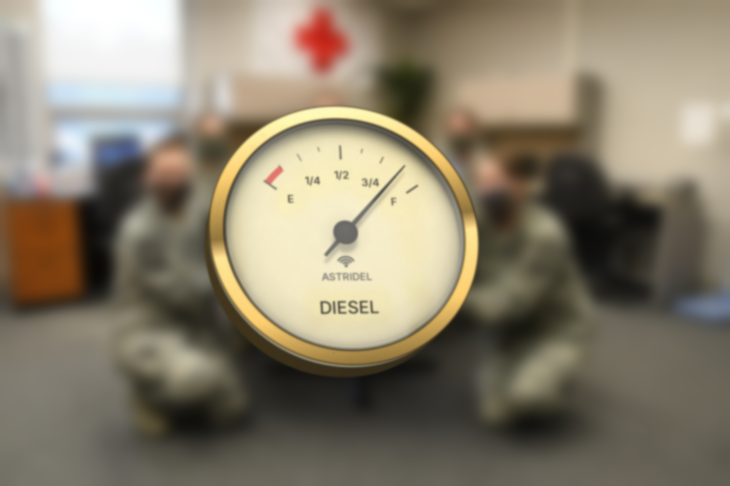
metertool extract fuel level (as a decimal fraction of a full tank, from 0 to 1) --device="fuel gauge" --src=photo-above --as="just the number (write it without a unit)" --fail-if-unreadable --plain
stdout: 0.875
